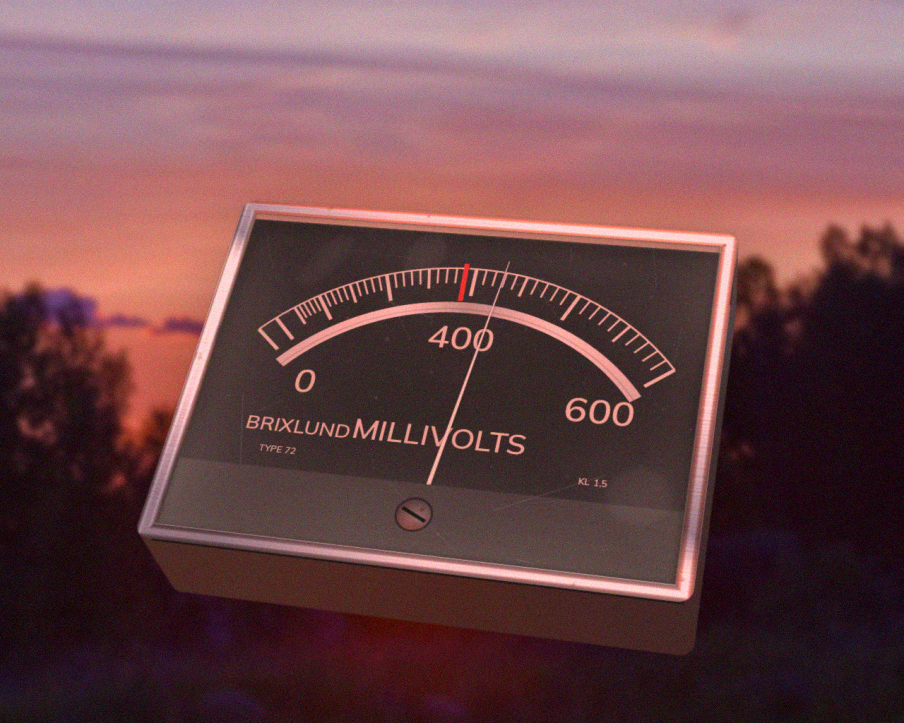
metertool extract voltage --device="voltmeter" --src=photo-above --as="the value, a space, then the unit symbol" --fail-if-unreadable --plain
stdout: 430 mV
